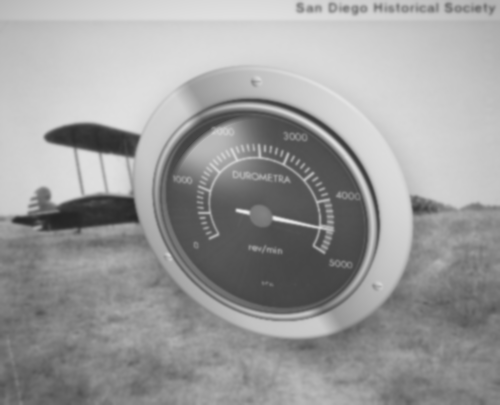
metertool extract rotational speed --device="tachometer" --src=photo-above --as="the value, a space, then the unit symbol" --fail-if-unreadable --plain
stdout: 4500 rpm
